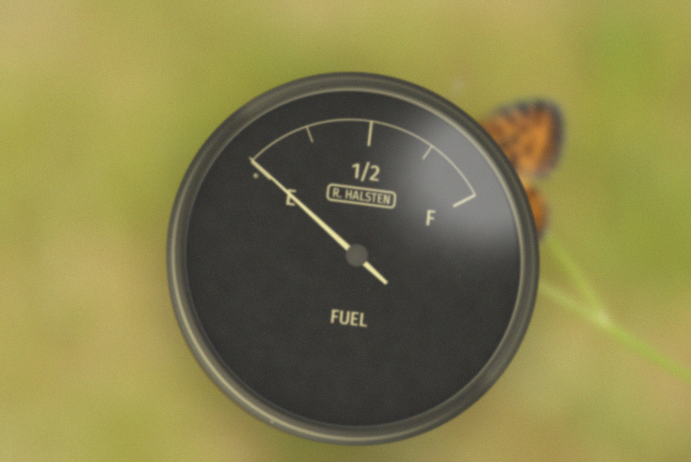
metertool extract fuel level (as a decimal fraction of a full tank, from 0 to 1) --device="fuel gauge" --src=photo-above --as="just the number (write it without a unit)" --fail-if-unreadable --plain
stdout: 0
